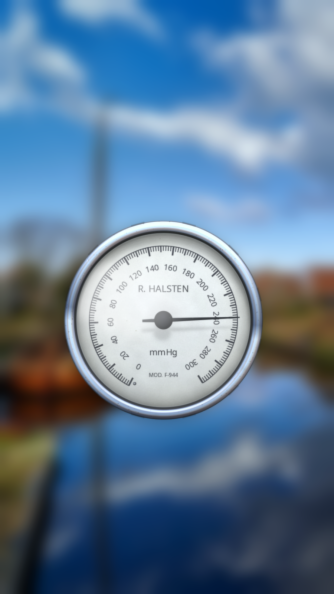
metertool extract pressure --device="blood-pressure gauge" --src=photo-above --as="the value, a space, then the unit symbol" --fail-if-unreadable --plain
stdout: 240 mmHg
